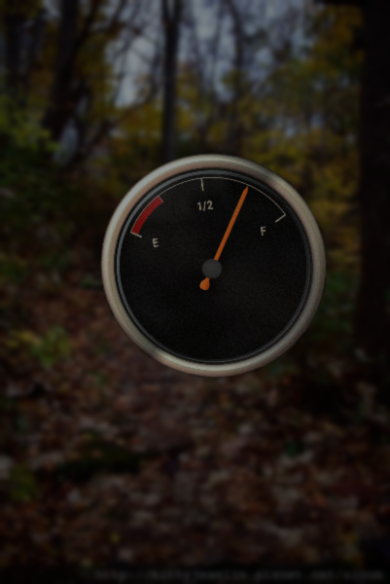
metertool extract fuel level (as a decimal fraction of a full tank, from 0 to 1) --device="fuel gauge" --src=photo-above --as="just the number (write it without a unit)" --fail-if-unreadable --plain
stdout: 0.75
